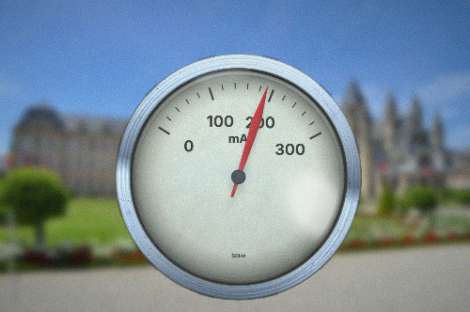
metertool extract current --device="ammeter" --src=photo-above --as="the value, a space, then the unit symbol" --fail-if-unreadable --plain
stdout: 190 mA
